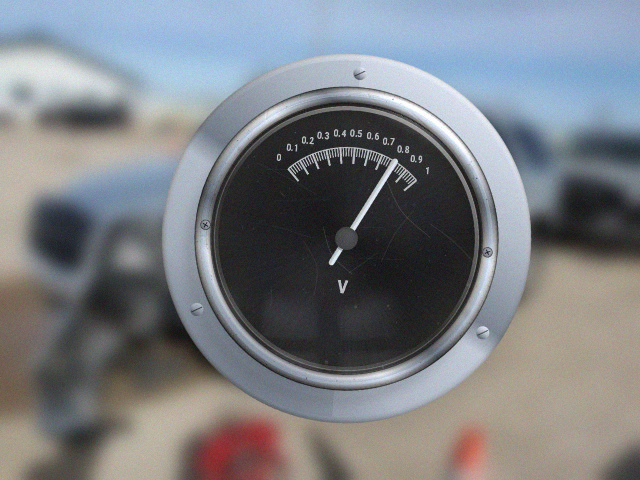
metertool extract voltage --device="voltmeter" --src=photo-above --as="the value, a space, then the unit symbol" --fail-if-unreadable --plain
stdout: 0.8 V
